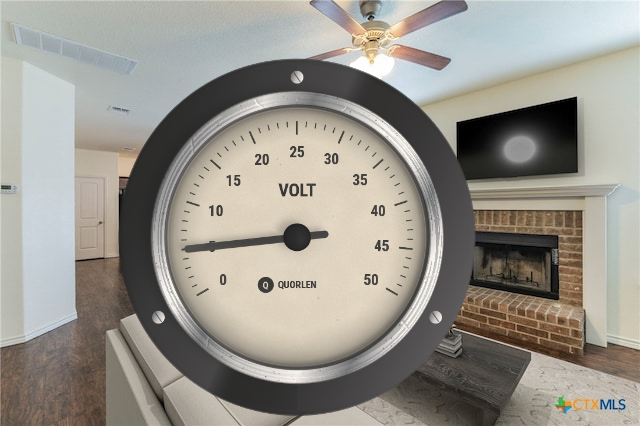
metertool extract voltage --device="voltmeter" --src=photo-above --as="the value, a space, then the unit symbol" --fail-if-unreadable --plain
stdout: 5 V
